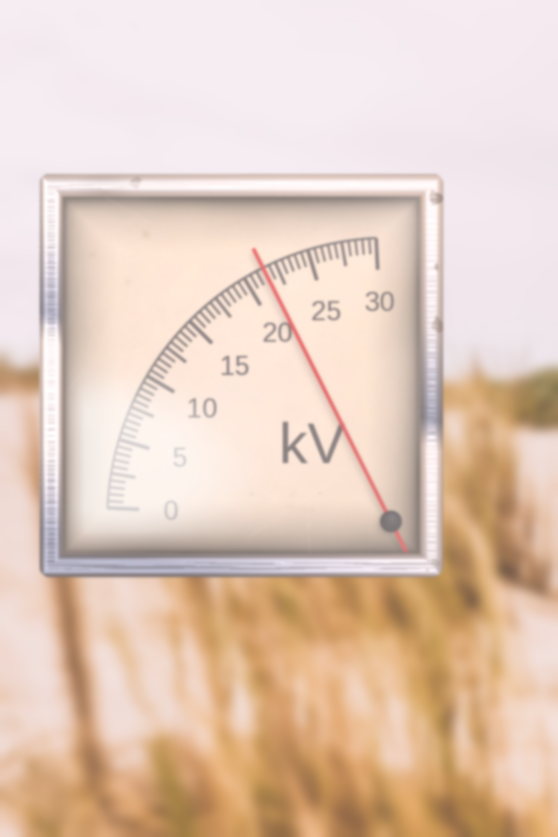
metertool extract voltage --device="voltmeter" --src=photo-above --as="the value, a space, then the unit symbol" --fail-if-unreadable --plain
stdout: 21.5 kV
